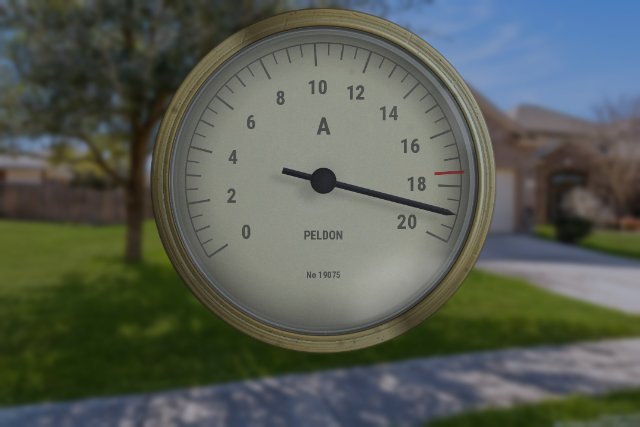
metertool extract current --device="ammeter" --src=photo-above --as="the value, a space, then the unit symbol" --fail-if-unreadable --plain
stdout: 19 A
